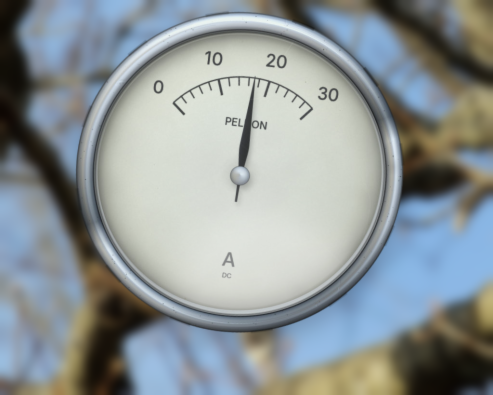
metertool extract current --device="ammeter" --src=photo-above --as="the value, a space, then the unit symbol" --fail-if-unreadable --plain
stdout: 17 A
